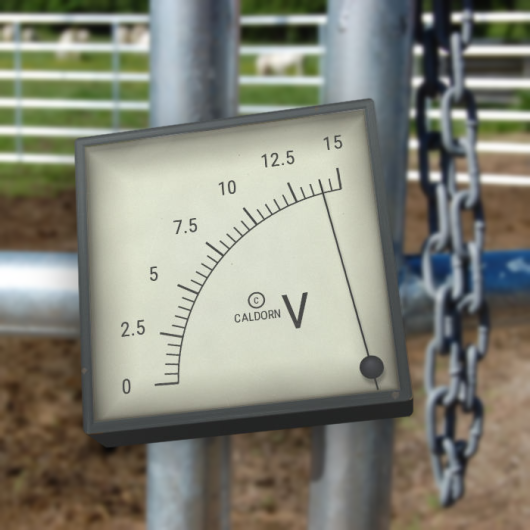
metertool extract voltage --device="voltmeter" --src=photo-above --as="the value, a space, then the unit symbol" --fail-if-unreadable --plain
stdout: 14 V
